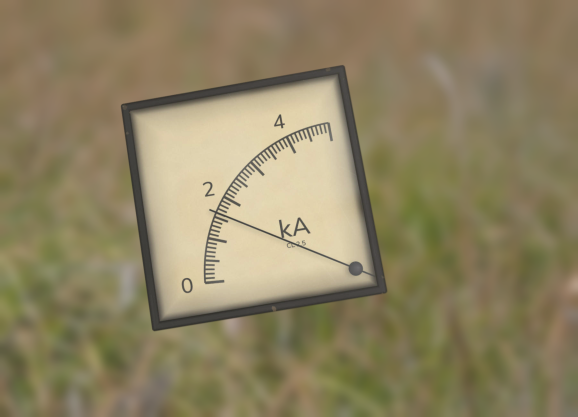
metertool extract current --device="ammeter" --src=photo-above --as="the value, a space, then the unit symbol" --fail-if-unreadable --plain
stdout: 1.6 kA
